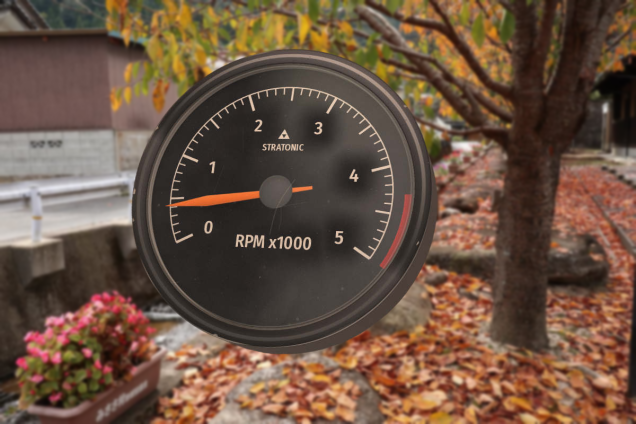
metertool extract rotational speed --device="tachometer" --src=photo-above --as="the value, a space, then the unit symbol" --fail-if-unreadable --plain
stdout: 400 rpm
